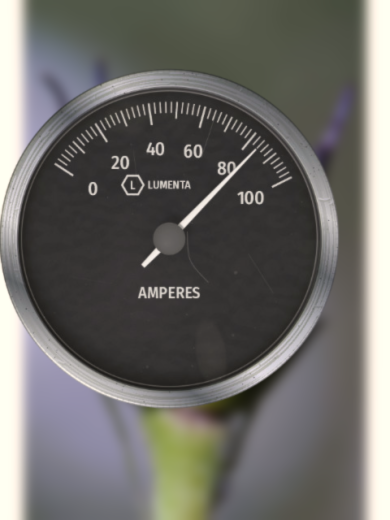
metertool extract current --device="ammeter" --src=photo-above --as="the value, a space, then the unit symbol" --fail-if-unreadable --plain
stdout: 84 A
